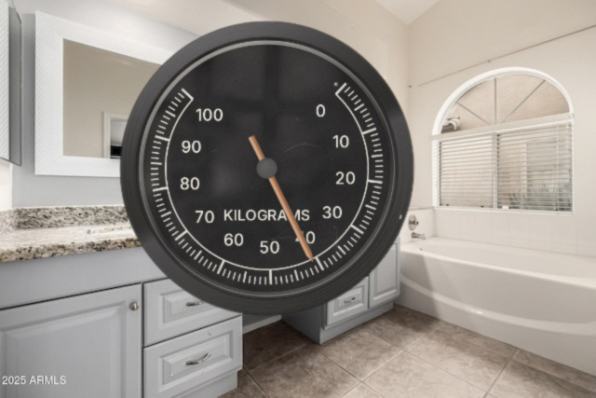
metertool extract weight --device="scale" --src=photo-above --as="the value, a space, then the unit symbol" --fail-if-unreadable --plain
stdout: 41 kg
